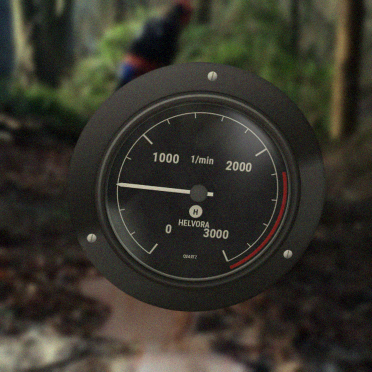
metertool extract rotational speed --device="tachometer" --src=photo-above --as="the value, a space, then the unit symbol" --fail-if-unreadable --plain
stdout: 600 rpm
